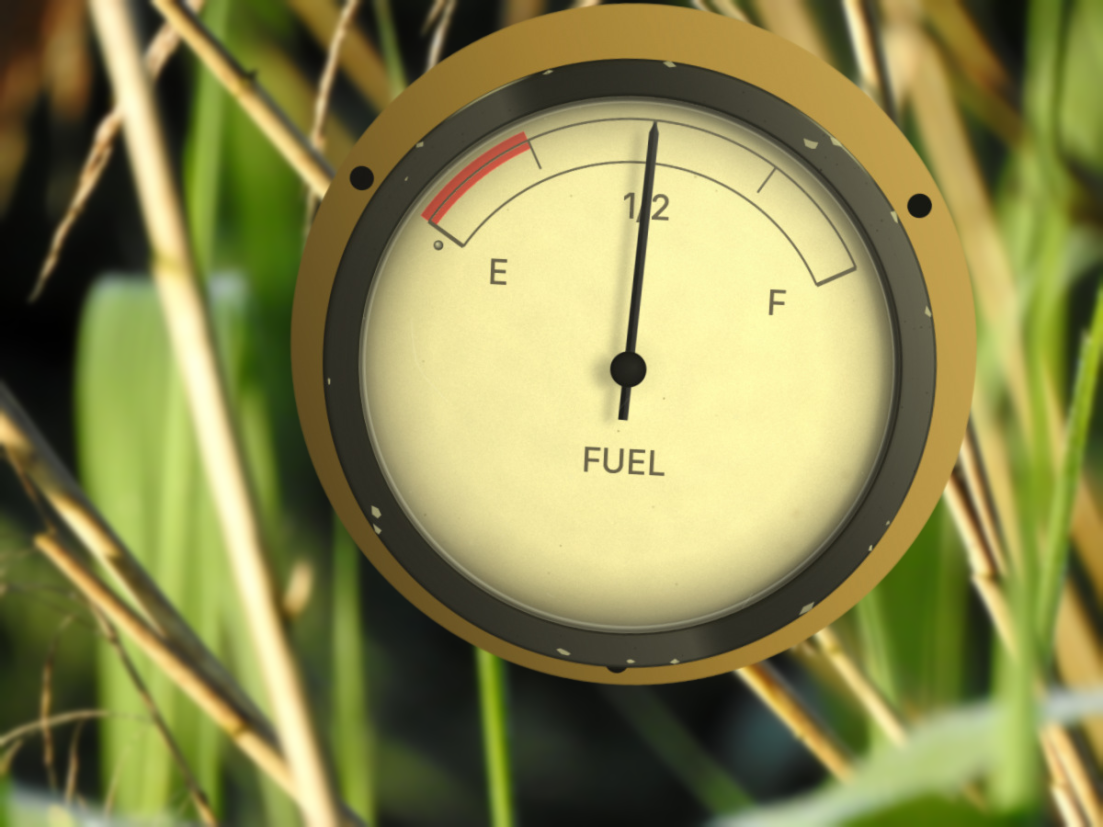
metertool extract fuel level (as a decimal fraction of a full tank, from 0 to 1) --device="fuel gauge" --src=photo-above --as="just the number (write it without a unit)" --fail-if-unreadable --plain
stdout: 0.5
